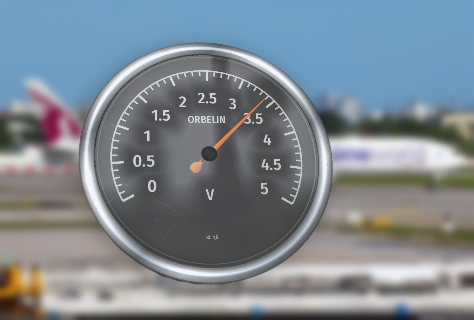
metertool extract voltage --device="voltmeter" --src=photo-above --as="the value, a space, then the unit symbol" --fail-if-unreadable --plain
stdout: 3.4 V
